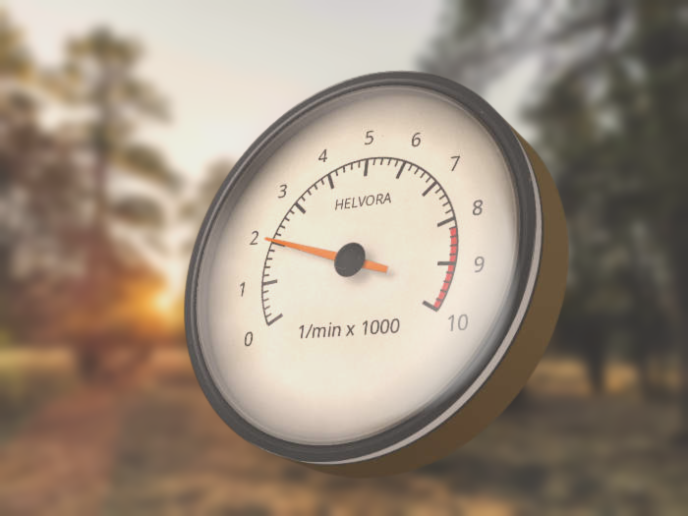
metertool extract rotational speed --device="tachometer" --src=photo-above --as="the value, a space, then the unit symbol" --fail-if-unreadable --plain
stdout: 2000 rpm
